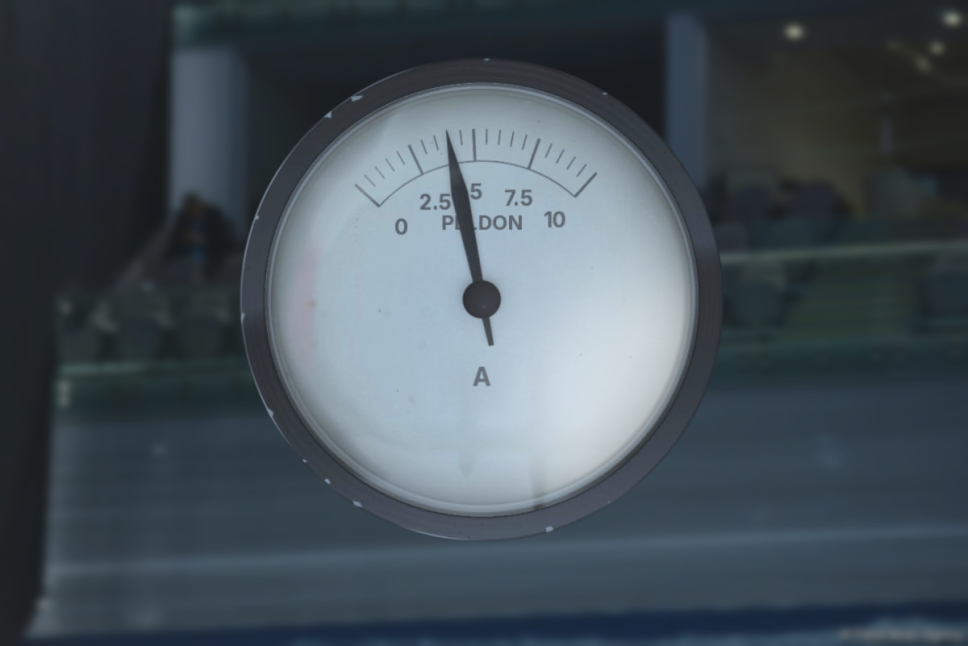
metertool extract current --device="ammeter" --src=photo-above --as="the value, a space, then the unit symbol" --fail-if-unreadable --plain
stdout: 4 A
